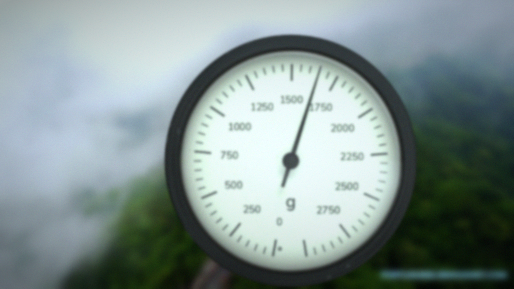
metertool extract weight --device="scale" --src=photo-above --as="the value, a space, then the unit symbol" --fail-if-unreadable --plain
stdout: 1650 g
